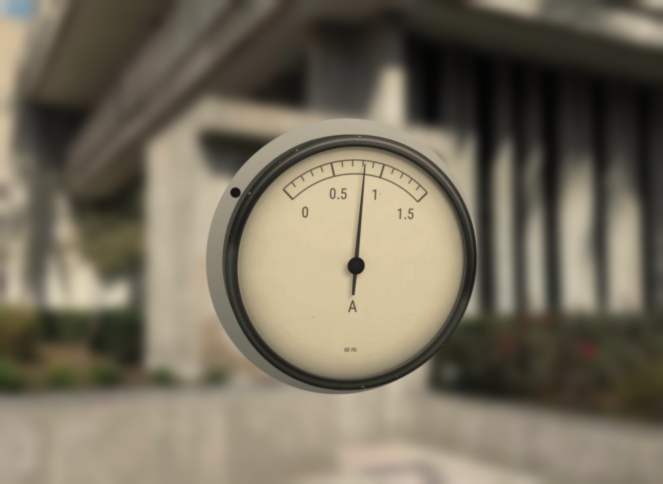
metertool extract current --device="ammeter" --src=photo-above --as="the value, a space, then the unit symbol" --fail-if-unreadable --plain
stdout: 0.8 A
